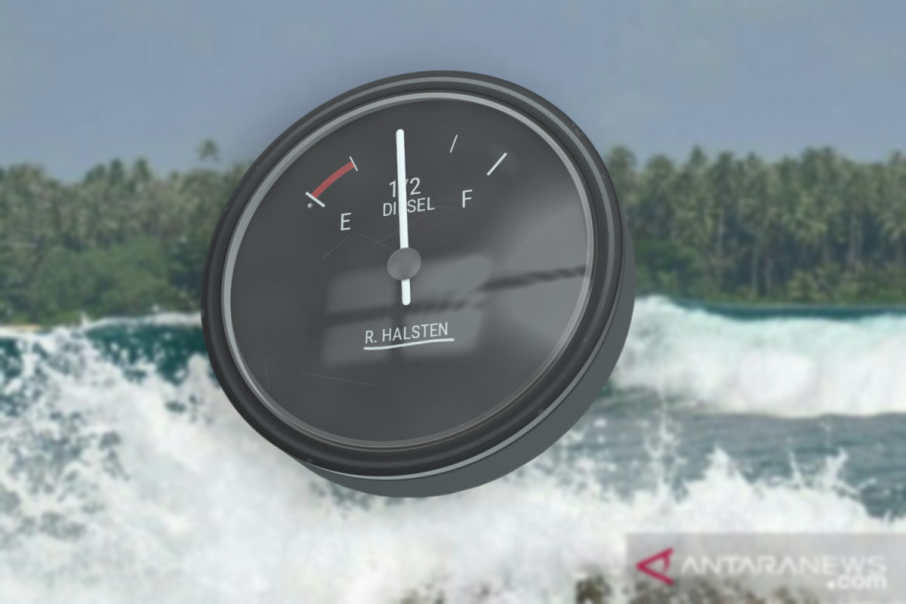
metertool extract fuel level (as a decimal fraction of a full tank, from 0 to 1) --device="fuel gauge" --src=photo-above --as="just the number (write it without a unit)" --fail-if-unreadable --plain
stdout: 0.5
